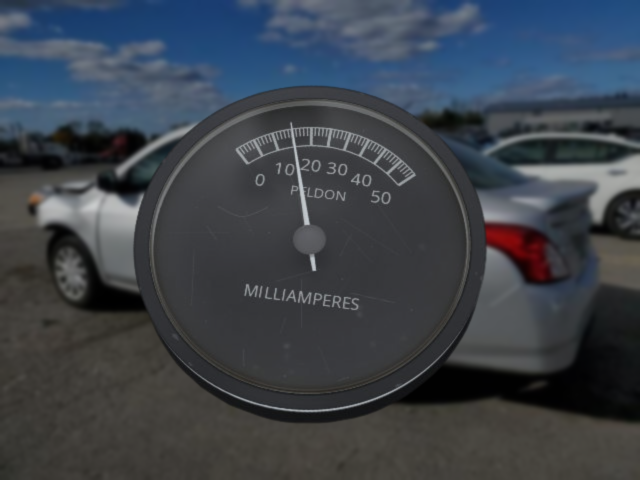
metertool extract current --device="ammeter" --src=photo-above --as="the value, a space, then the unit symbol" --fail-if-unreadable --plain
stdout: 15 mA
